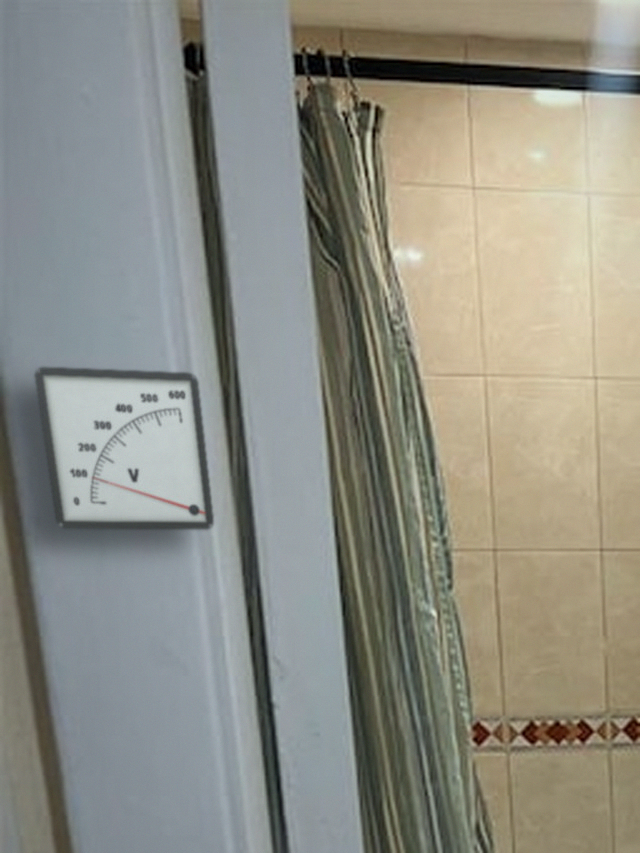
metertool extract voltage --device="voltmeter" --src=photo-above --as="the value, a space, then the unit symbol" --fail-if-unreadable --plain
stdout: 100 V
